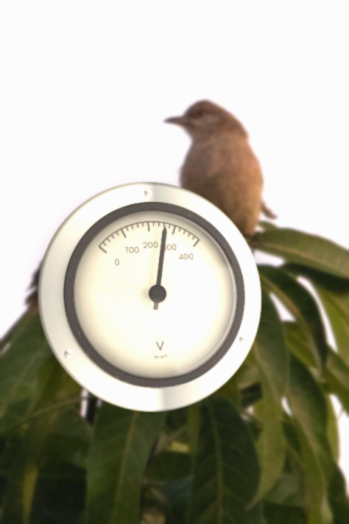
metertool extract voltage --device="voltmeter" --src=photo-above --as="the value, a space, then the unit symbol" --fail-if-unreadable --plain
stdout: 260 V
